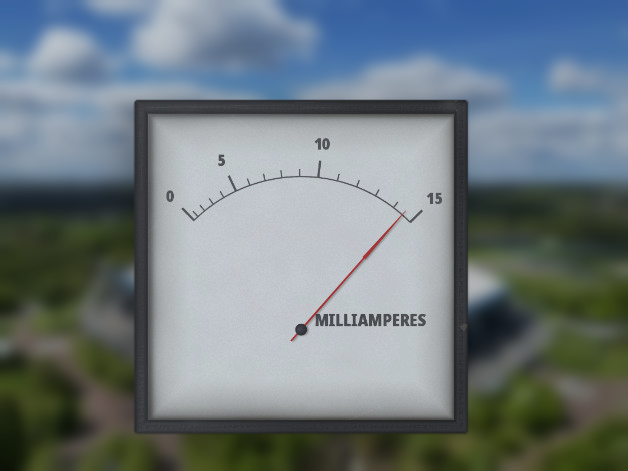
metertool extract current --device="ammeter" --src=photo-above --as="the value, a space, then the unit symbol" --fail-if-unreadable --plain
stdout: 14.5 mA
